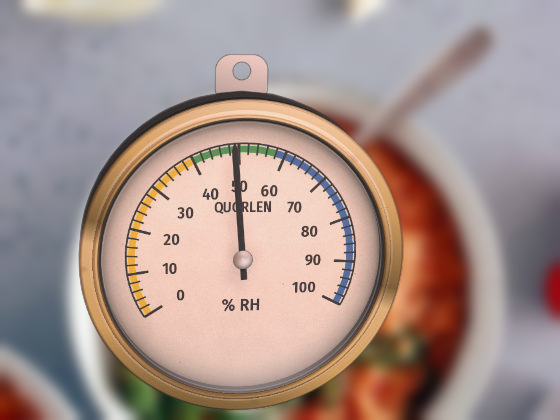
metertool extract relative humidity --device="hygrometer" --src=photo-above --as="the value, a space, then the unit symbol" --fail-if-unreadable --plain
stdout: 49 %
